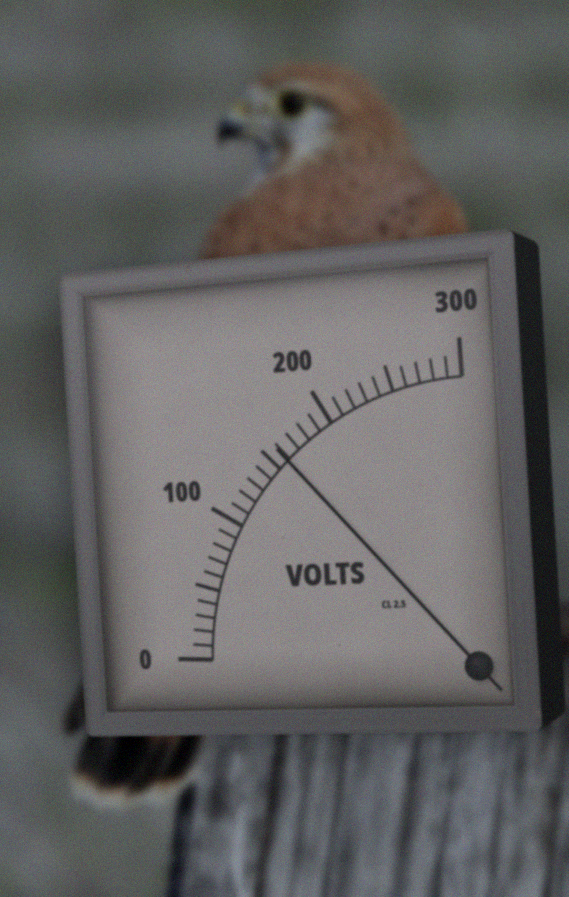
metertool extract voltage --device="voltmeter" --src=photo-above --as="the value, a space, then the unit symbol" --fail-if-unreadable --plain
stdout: 160 V
